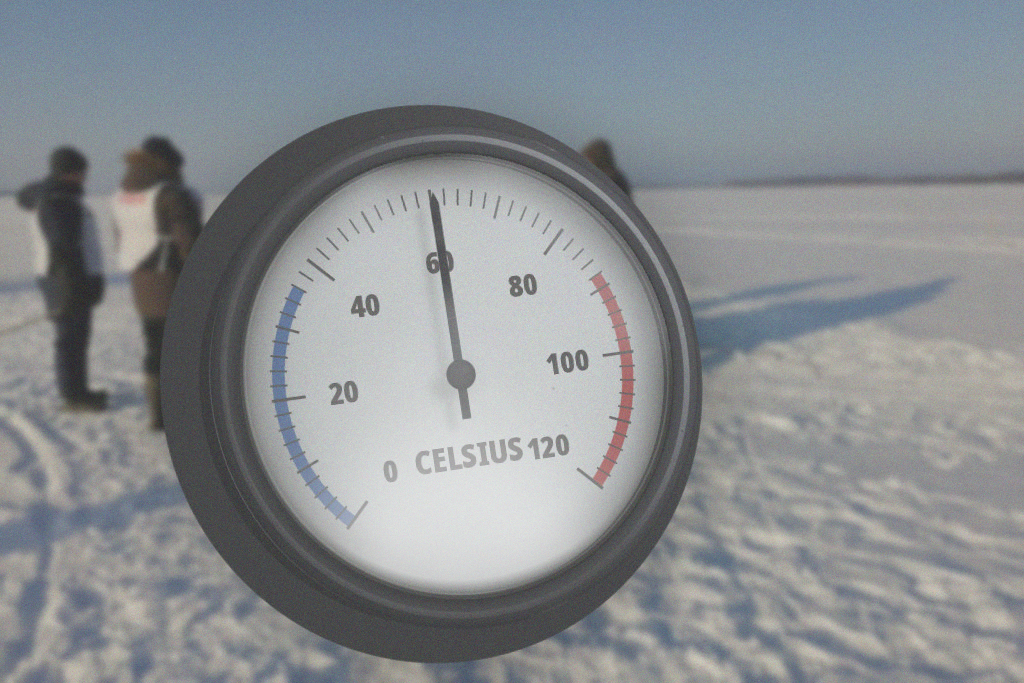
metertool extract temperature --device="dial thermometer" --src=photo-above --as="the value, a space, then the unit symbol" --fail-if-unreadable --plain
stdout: 60 °C
